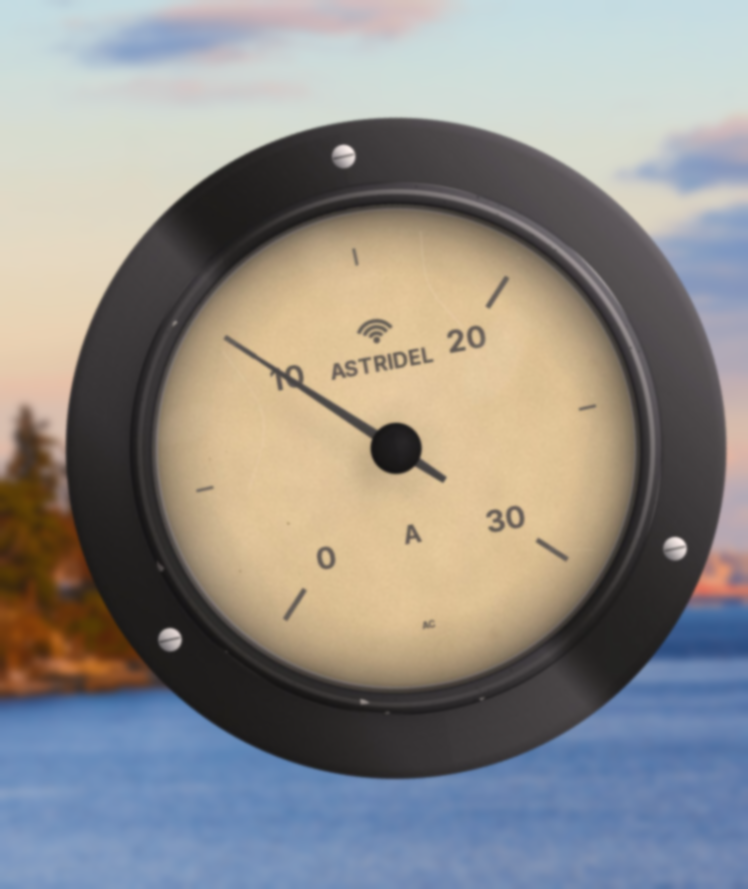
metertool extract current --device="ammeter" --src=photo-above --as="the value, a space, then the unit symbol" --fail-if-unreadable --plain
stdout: 10 A
